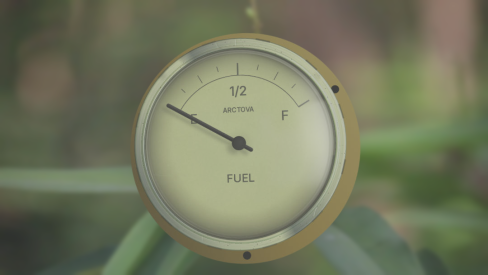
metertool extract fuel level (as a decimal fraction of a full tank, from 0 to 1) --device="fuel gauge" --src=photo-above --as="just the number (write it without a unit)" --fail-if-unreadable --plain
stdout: 0
